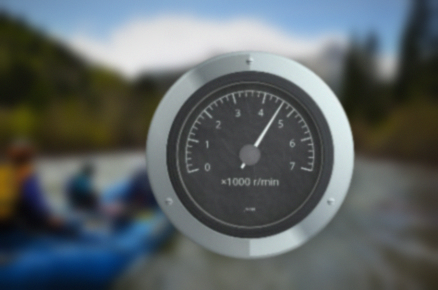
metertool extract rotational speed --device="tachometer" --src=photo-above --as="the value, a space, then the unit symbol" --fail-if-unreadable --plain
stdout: 4600 rpm
